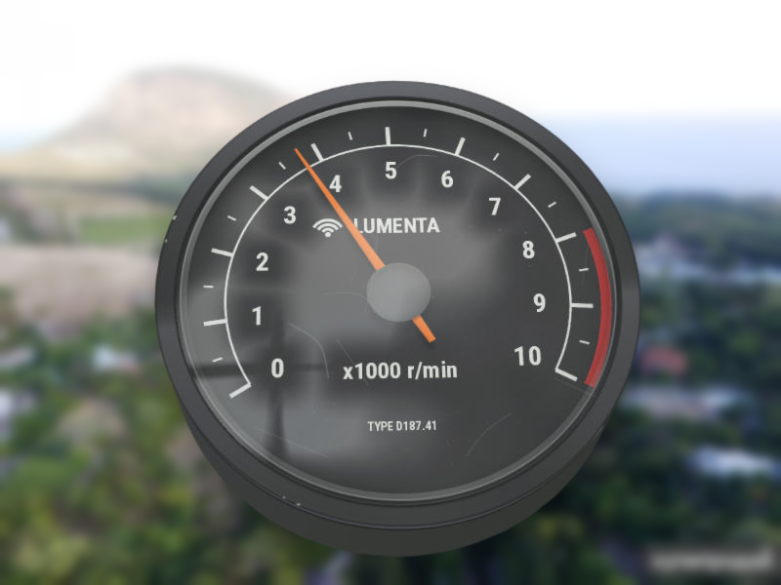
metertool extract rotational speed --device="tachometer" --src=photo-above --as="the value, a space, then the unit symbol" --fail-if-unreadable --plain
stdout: 3750 rpm
